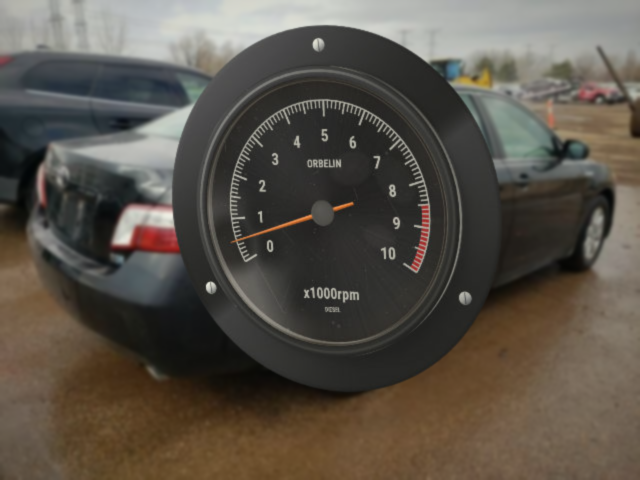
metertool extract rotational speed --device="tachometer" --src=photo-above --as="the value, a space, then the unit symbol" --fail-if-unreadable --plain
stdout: 500 rpm
